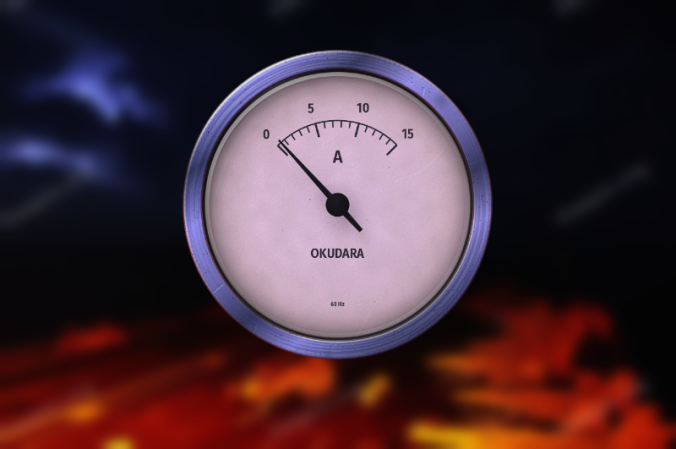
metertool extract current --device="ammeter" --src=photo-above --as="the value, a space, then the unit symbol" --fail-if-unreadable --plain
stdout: 0.5 A
